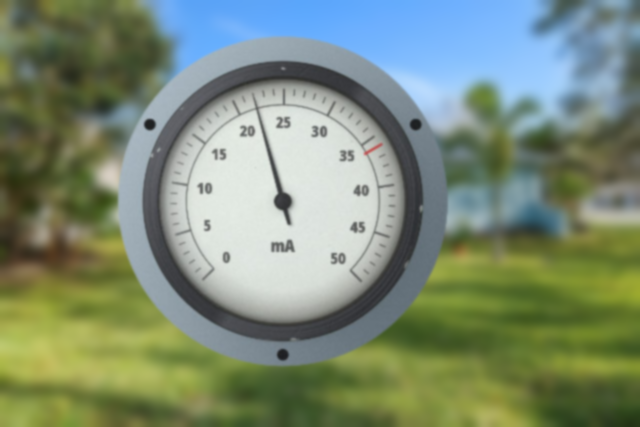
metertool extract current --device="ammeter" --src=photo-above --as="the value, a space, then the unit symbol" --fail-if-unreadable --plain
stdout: 22 mA
